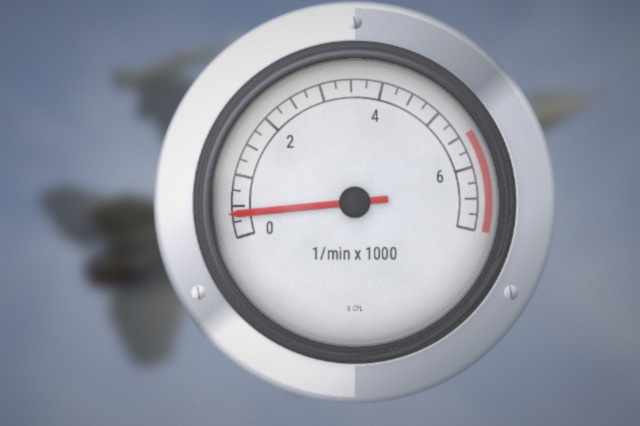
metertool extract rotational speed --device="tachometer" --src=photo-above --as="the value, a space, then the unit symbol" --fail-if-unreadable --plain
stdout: 375 rpm
